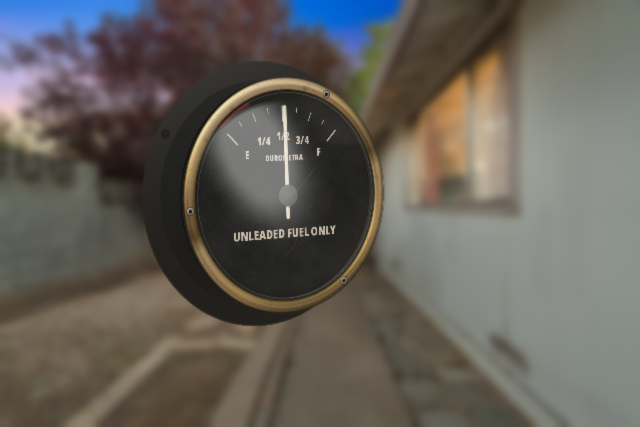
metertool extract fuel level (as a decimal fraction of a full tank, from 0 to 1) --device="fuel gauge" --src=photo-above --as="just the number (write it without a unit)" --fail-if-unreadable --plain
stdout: 0.5
